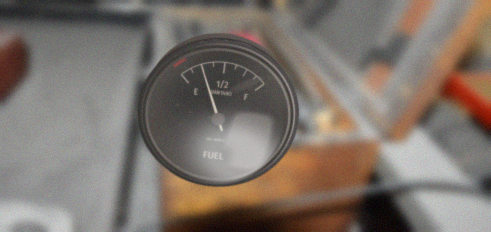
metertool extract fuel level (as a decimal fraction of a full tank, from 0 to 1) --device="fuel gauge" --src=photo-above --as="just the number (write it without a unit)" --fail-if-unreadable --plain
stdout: 0.25
